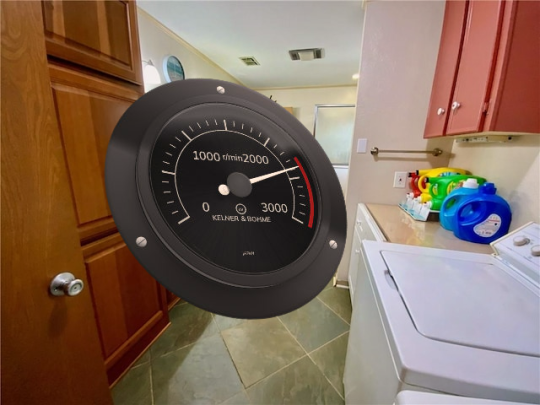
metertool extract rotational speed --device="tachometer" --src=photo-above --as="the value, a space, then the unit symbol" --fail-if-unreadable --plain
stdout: 2400 rpm
